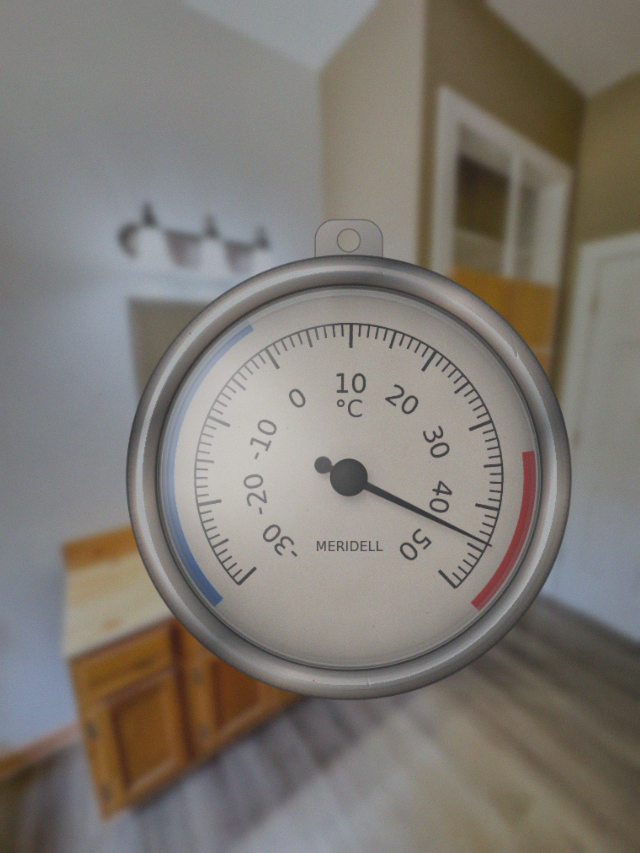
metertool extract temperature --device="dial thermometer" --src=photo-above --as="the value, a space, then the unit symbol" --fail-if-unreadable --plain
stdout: 44 °C
